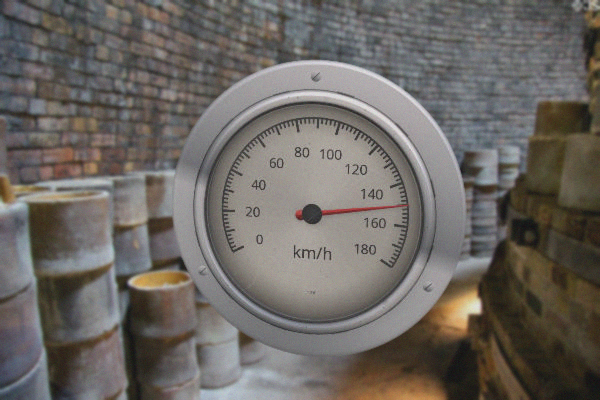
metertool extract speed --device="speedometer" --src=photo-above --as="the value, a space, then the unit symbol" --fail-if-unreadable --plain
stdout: 150 km/h
